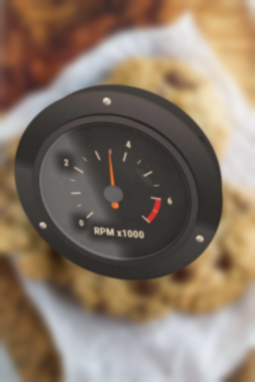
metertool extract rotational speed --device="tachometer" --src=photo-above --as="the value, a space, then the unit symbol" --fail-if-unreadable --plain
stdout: 3500 rpm
